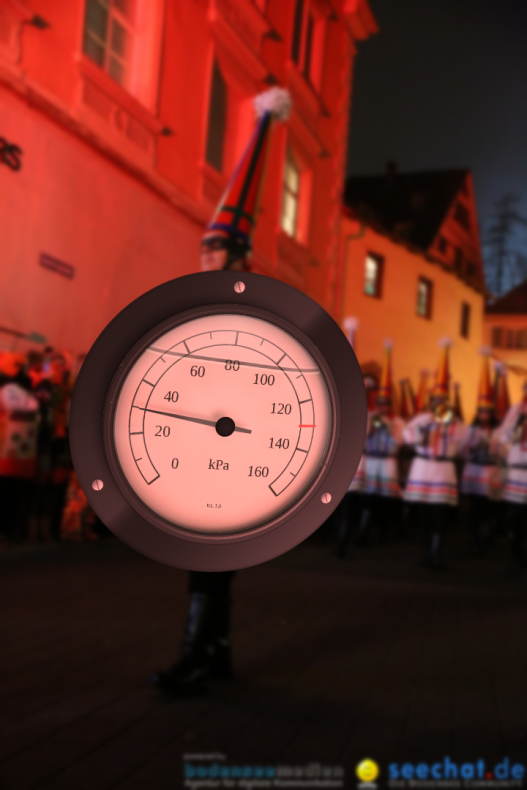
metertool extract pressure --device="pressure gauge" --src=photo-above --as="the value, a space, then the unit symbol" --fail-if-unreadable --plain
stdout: 30 kPa
